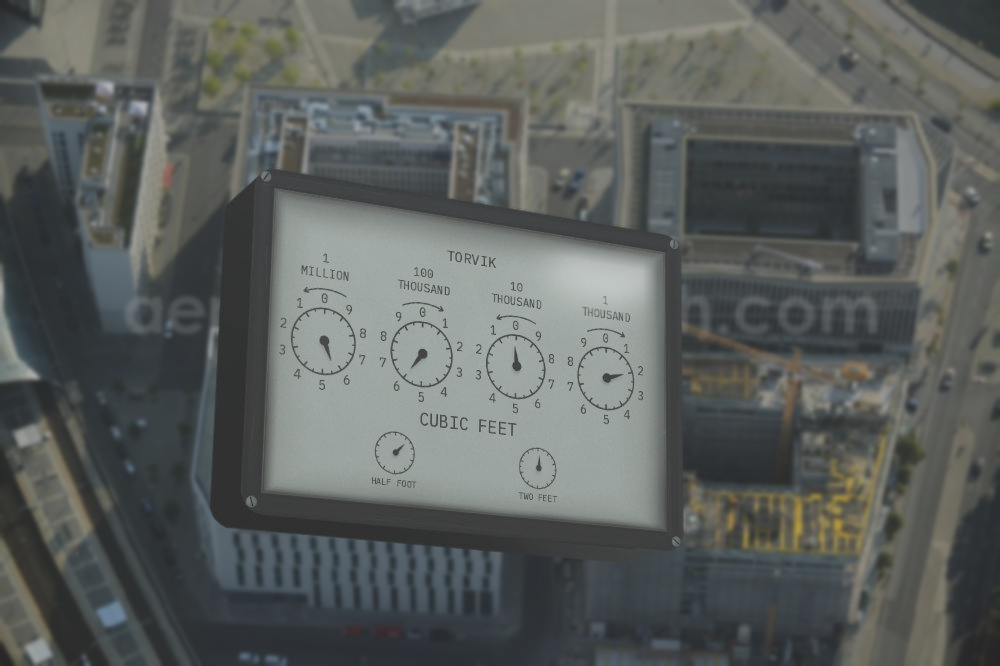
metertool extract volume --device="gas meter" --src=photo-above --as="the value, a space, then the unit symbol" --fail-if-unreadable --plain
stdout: 560200 ft³
